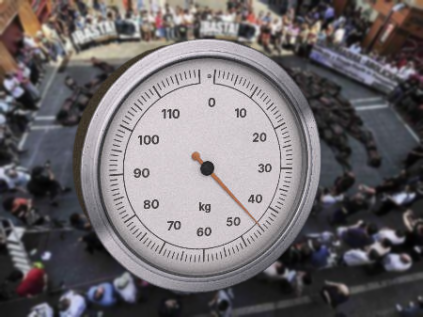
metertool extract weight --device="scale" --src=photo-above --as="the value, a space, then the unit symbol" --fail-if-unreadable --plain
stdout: 45 kg
